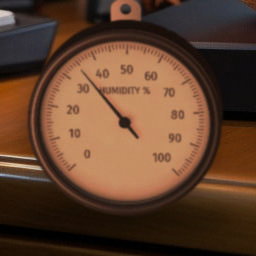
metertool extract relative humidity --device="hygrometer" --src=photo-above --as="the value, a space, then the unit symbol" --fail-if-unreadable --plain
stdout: 35 %
